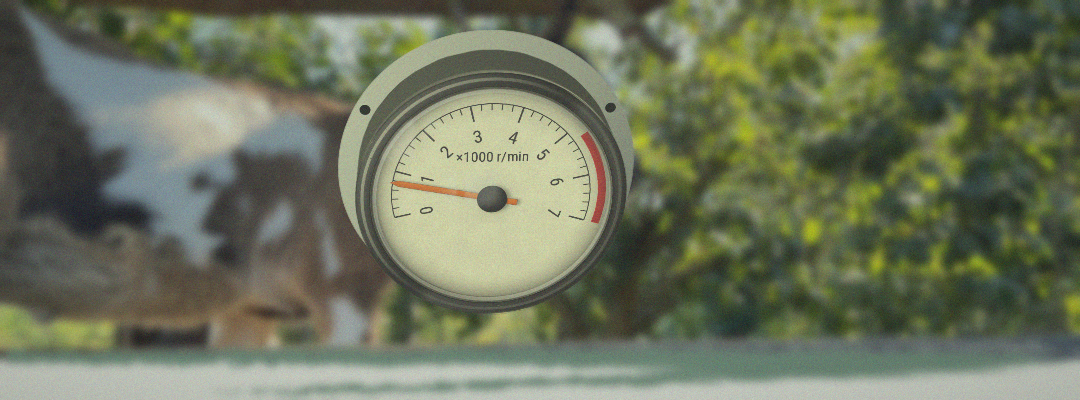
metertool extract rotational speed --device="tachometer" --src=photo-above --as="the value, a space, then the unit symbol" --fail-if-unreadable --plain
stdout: 800 rpm
